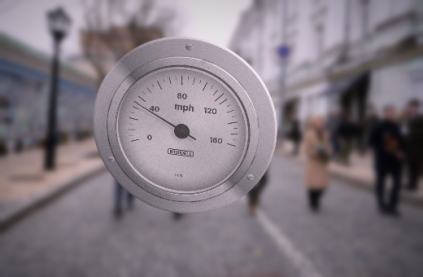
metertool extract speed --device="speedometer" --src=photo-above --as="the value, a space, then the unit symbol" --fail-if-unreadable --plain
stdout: 35 mph
